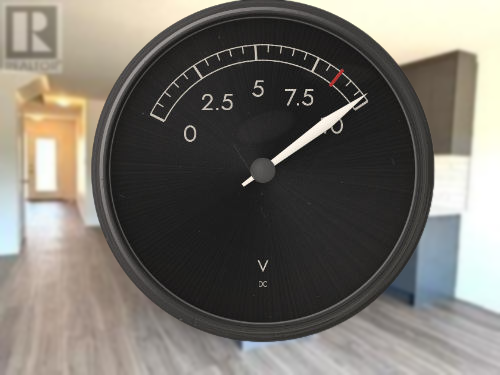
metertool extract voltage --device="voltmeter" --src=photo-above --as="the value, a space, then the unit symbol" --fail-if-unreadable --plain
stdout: 9.75 V
